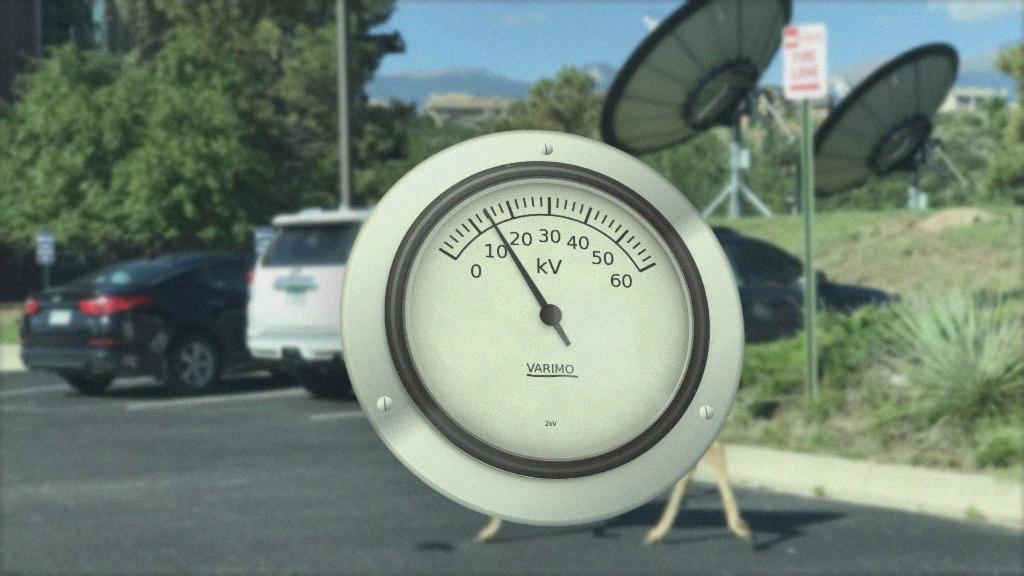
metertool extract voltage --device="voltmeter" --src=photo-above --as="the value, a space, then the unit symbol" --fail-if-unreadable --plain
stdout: 14 kV
